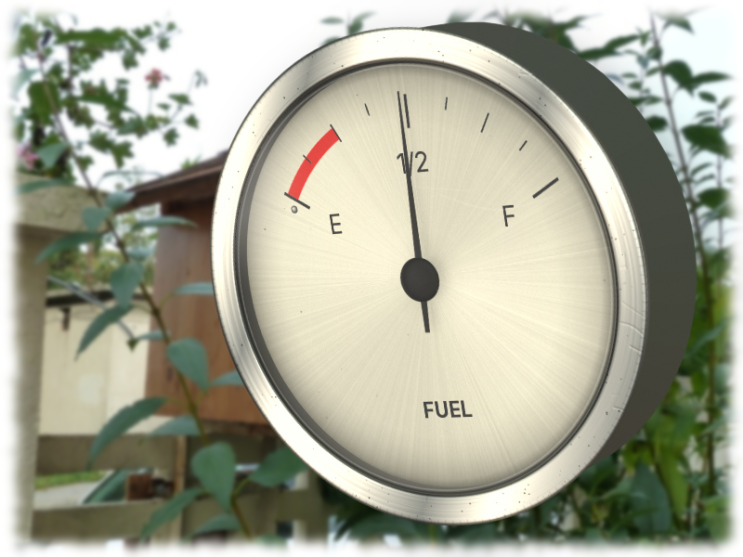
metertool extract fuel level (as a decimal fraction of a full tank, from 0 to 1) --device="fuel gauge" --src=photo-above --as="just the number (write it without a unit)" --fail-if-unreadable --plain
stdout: 0.5
